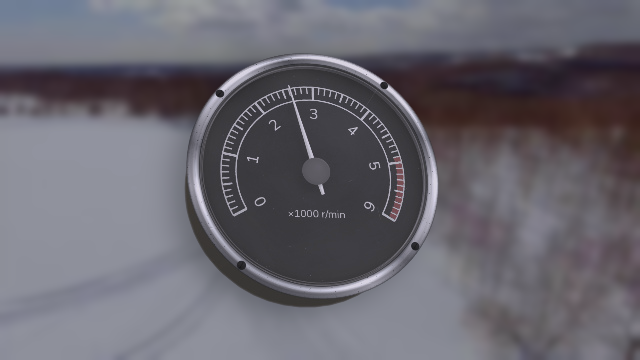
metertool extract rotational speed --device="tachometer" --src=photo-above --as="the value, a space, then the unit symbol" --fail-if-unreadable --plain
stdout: 2600 rpm
